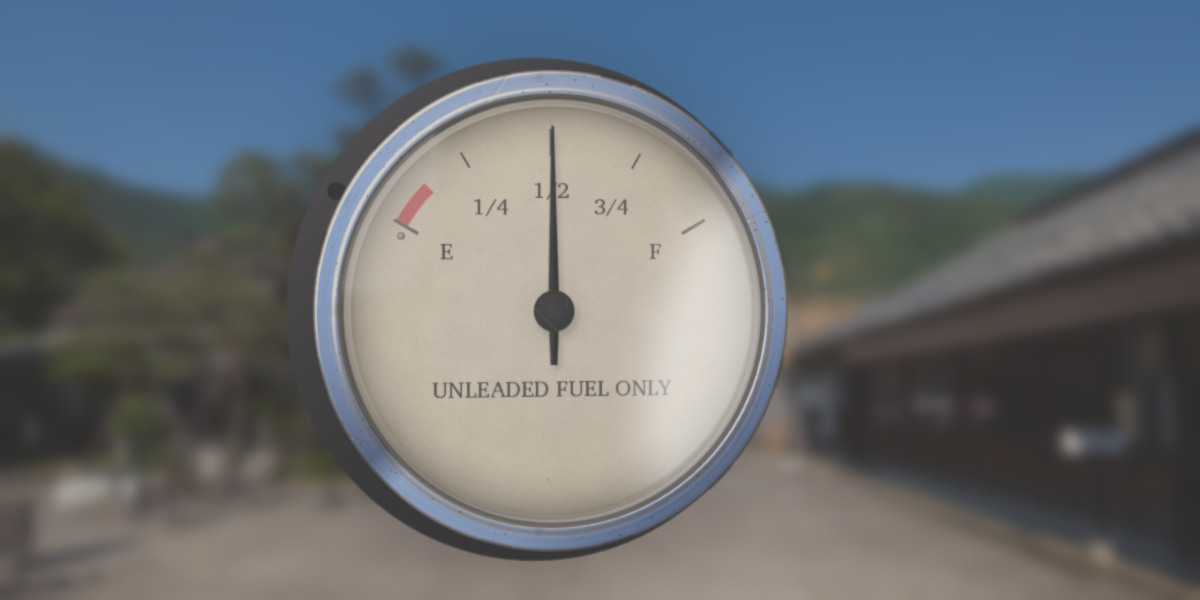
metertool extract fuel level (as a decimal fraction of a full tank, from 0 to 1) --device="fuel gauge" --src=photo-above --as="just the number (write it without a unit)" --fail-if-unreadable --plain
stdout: 0.5
